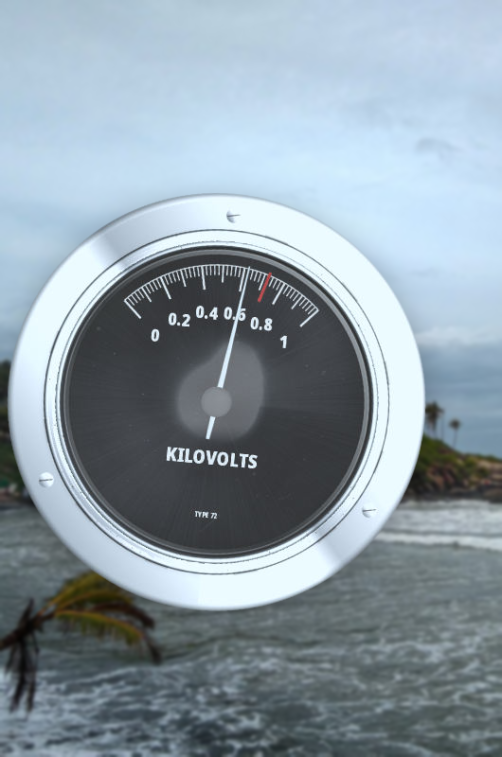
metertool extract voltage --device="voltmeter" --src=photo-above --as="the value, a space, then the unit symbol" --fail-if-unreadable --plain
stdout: 0.62 kV
